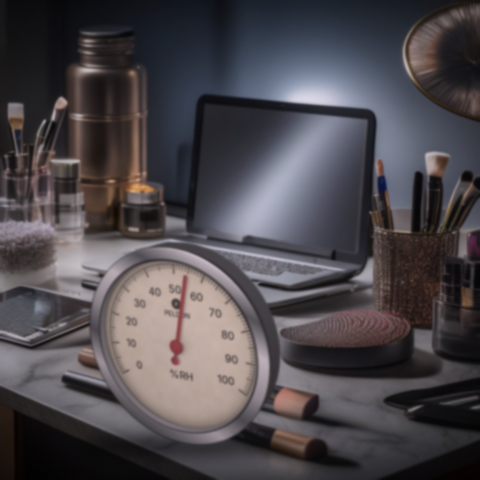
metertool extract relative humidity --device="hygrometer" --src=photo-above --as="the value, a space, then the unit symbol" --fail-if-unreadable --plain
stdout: 55 %
